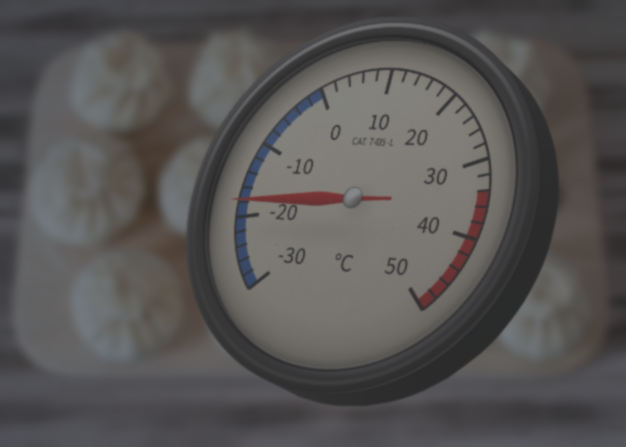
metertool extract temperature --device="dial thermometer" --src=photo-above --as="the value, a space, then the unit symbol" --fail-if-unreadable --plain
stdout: -18 °C
